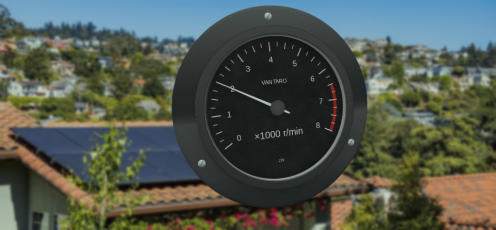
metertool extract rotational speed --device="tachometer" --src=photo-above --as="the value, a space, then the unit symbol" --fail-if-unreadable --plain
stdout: 2000 rpm
